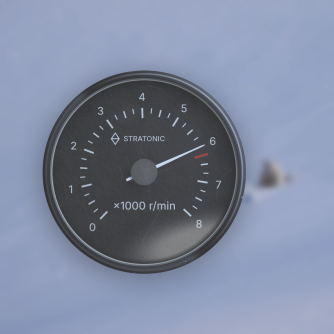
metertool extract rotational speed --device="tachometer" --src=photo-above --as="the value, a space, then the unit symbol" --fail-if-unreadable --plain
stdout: 6000 rpm
